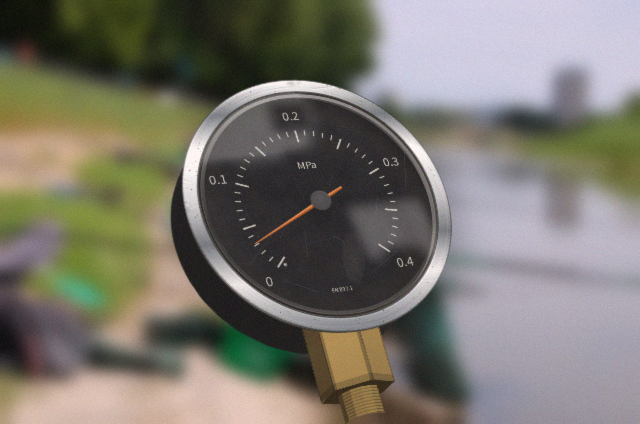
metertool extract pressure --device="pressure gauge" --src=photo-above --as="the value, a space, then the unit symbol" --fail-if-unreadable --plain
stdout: 0.03 MPa
